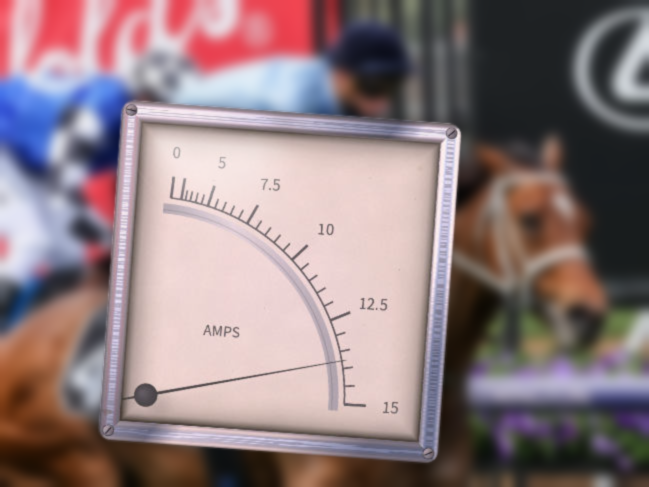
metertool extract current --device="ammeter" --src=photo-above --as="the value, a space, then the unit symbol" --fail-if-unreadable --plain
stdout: 13.75 A
